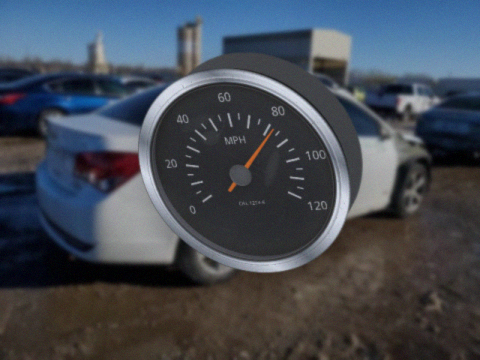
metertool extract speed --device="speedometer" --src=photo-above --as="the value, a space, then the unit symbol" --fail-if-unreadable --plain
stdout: 82.5 mph
